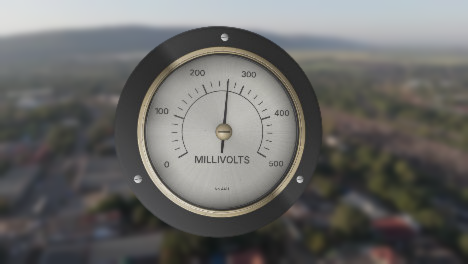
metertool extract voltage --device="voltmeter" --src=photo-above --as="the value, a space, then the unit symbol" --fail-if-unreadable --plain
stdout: 260 mV
